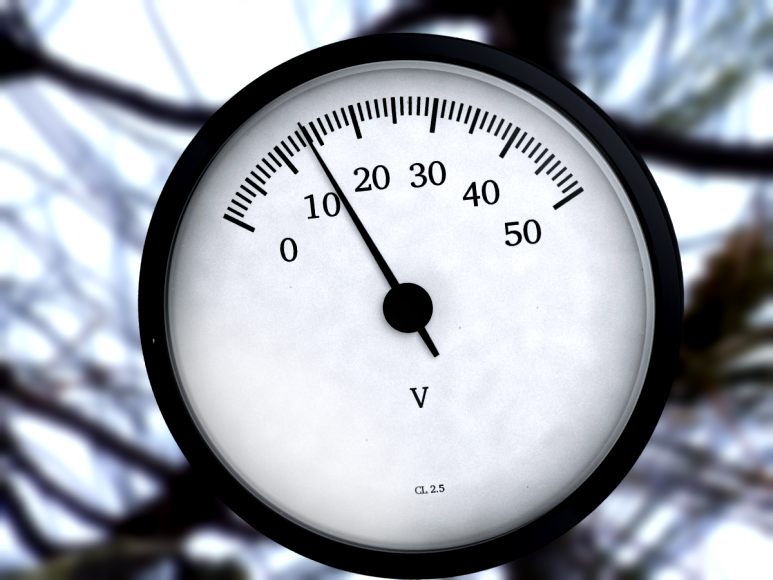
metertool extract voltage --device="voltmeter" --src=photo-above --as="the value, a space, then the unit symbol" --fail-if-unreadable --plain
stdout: 14 V
